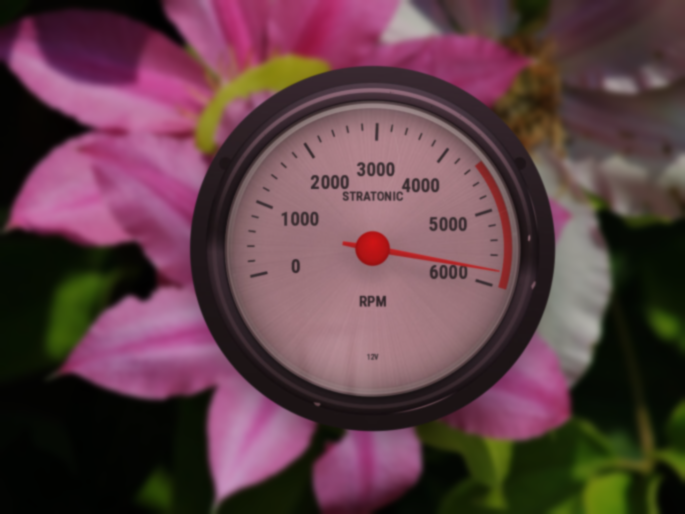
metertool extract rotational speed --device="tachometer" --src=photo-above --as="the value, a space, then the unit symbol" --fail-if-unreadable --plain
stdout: 5800 rpm
